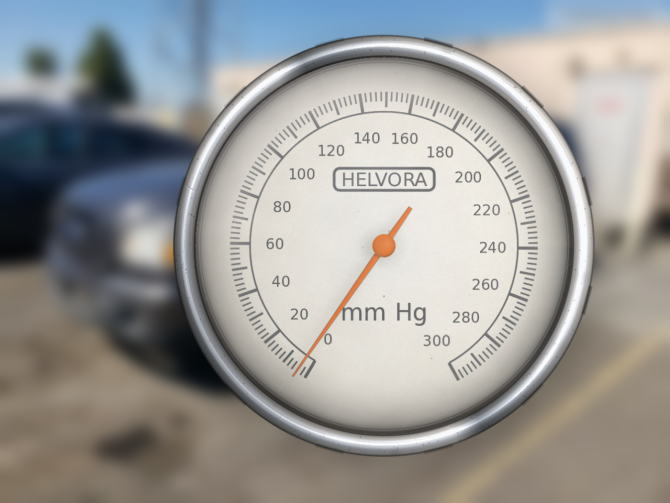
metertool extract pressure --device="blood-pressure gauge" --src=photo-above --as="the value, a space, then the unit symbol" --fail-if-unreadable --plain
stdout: 4 mmHg
